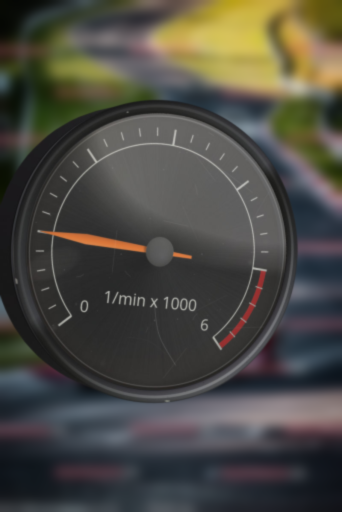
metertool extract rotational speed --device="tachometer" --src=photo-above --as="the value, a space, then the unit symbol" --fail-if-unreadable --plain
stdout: 1000 rpm
